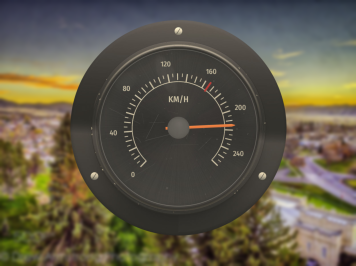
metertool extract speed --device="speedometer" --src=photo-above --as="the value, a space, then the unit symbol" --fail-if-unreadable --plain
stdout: 215 km/h
